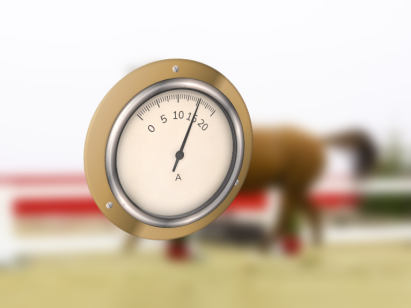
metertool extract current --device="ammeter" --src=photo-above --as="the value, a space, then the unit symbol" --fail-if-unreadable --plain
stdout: 15 A
